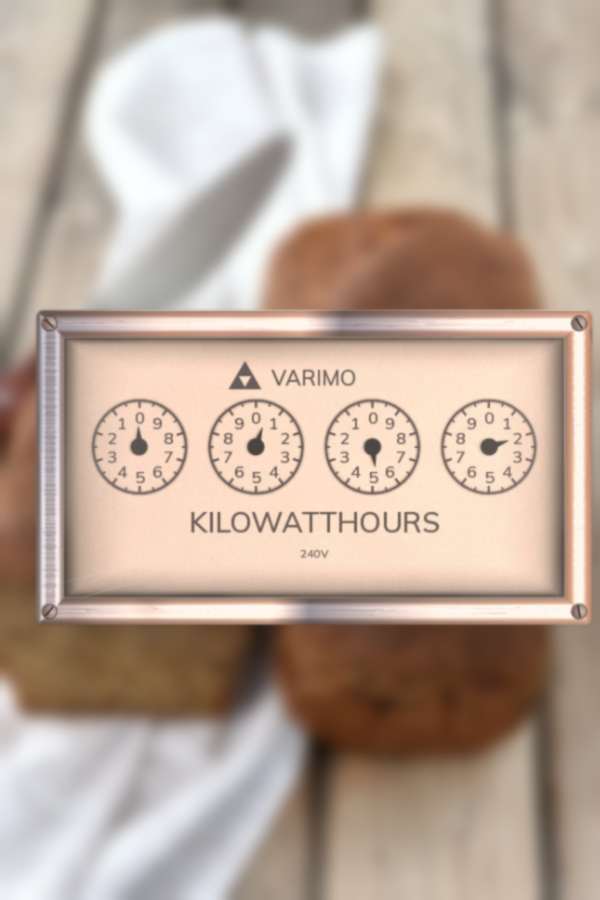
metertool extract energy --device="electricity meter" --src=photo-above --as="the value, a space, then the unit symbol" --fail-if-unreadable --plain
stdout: 52 kWh
